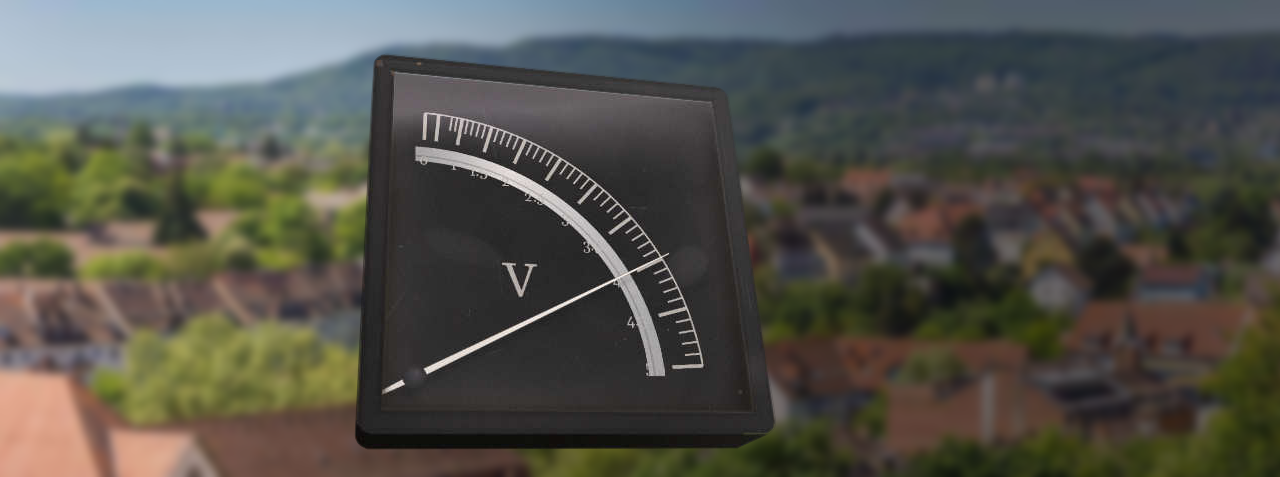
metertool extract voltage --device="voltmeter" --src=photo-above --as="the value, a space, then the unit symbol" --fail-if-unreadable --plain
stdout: 4 V
